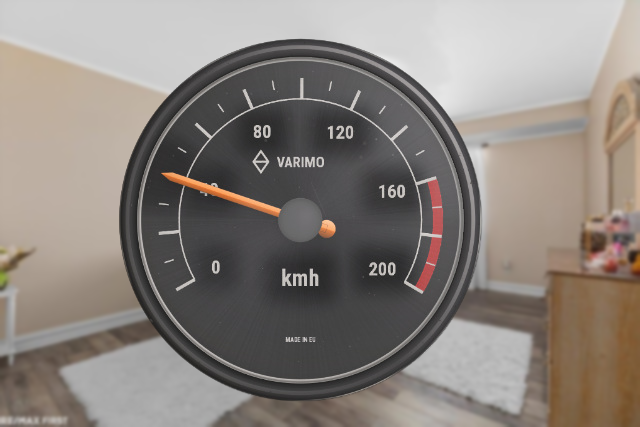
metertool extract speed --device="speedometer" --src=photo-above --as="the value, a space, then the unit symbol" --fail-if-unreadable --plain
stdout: 40 km/h
